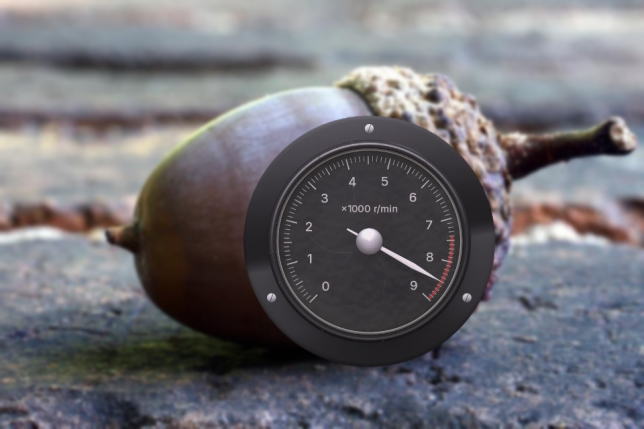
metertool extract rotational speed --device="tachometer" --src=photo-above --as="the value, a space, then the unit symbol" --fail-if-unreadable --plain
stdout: 8500 rpm
